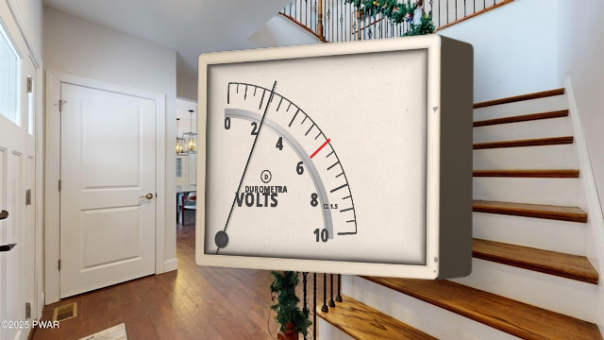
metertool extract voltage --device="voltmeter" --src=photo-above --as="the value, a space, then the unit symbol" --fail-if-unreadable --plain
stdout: 2.5 V
